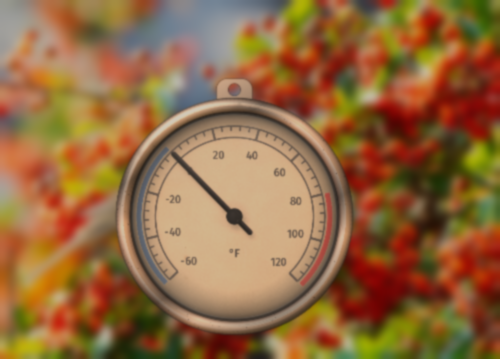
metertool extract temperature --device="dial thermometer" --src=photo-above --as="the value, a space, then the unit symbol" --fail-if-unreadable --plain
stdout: 0 °F
